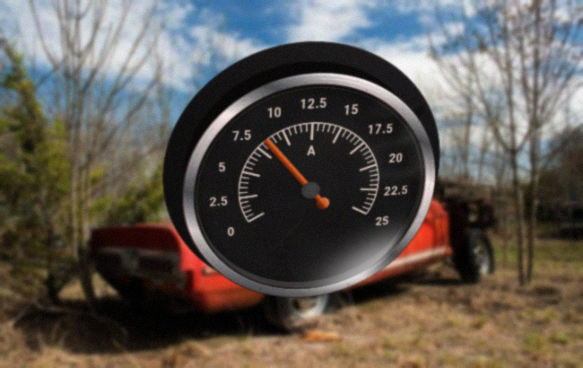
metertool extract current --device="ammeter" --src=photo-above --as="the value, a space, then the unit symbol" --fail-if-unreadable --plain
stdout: 8.5 A
